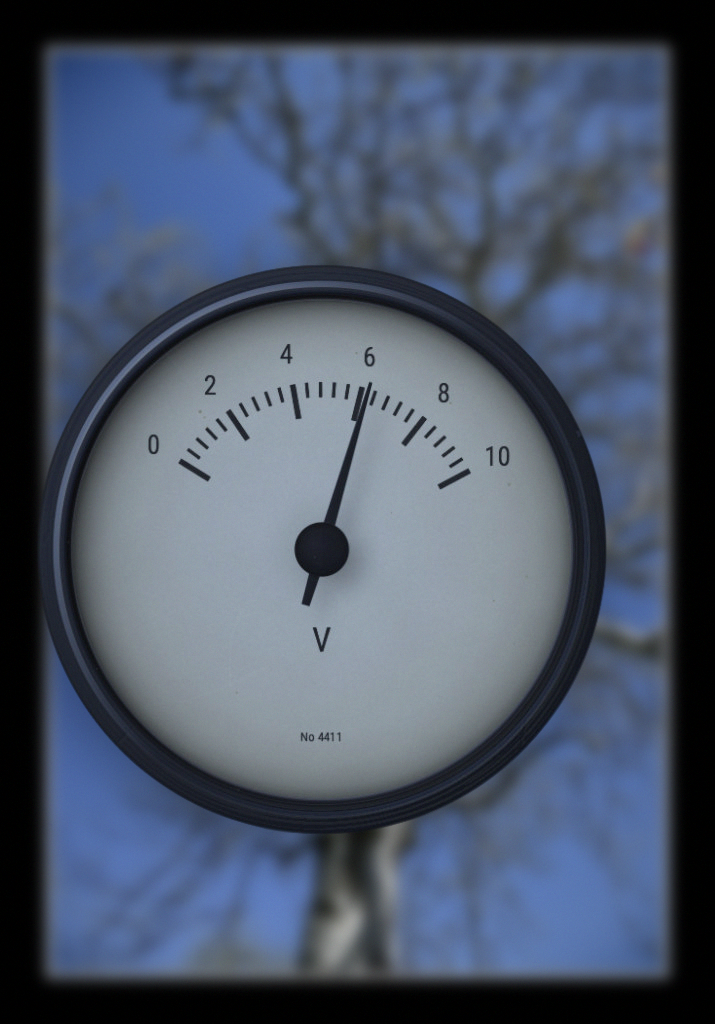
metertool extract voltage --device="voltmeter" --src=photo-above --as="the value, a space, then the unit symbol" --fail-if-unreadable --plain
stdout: 6.2 V
